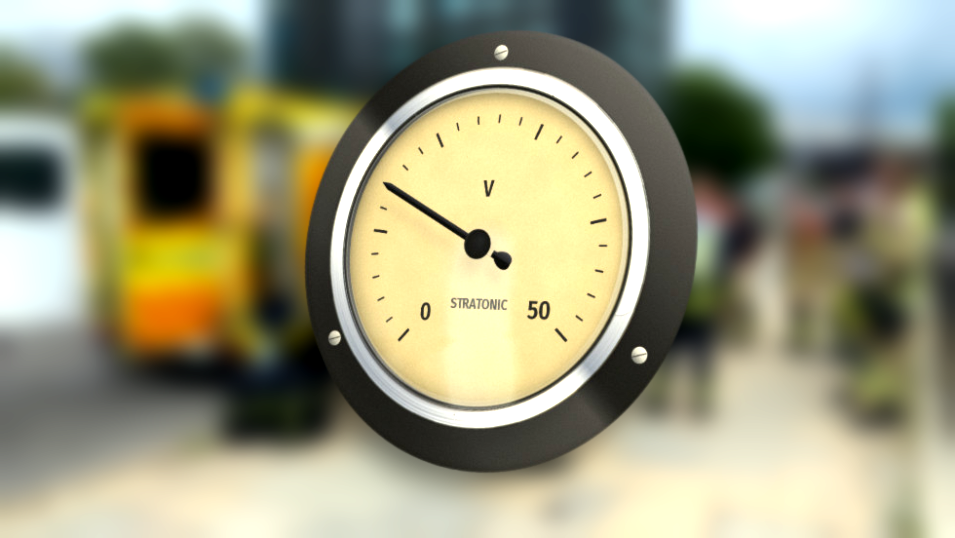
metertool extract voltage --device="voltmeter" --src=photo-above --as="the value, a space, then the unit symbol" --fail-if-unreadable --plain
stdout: 14 V
